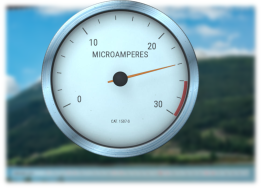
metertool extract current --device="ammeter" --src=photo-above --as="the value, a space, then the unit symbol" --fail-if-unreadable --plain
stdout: 24 µA
